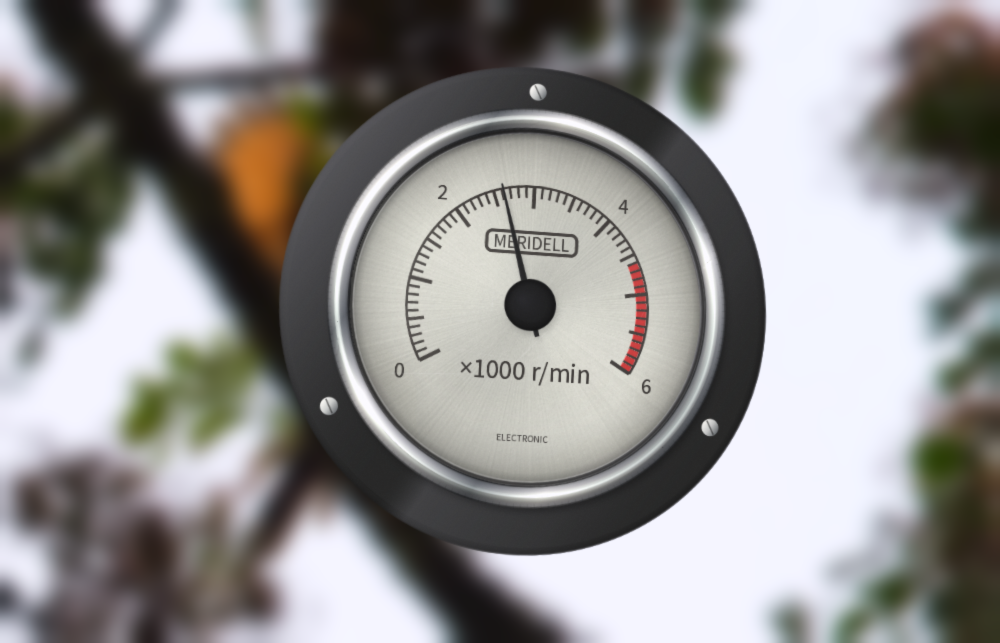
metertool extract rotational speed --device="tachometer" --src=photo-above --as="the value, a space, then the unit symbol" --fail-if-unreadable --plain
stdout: 2600 rpm
